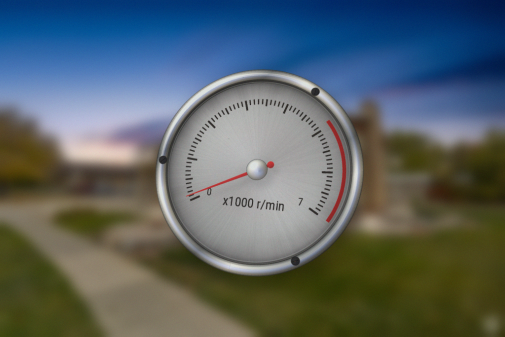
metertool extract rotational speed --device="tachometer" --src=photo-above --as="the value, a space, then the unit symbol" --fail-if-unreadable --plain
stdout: 100 rpm
